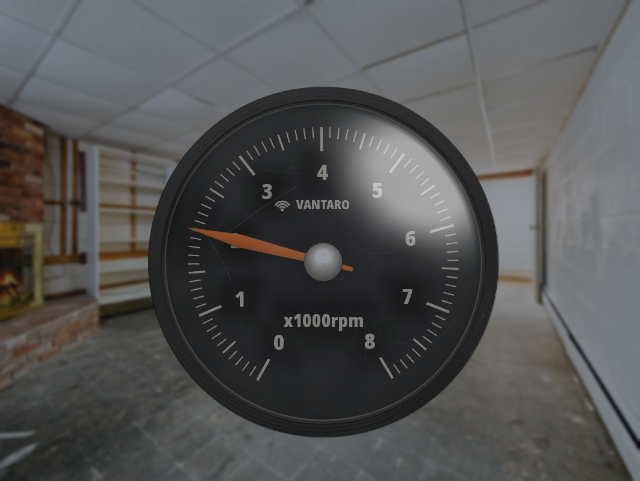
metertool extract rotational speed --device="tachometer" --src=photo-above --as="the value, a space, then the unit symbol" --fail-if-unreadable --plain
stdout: 2000 rpm
